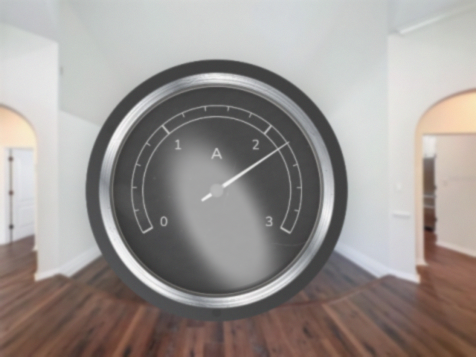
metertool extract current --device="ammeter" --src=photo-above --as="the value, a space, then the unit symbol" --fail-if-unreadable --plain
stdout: 2.2 A
